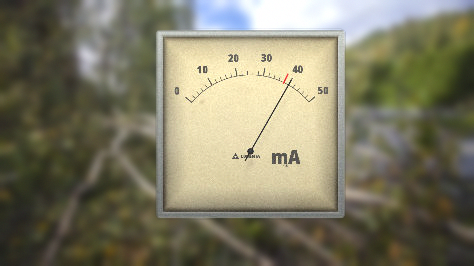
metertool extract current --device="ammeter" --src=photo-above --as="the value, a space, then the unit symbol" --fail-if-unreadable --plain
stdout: 40 mA
